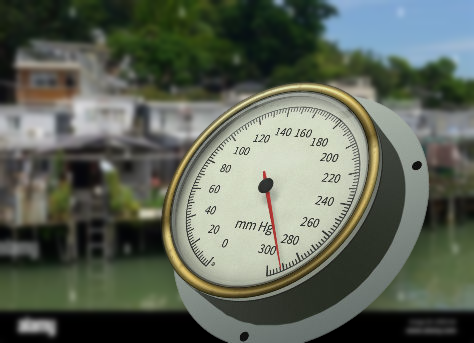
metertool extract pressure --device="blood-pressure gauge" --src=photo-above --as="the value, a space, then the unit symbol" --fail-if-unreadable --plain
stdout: 290 mmHg
